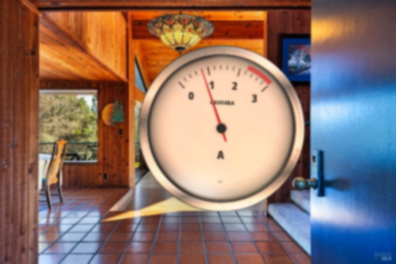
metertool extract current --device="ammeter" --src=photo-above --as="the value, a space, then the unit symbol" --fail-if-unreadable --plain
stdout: 0.8 A
